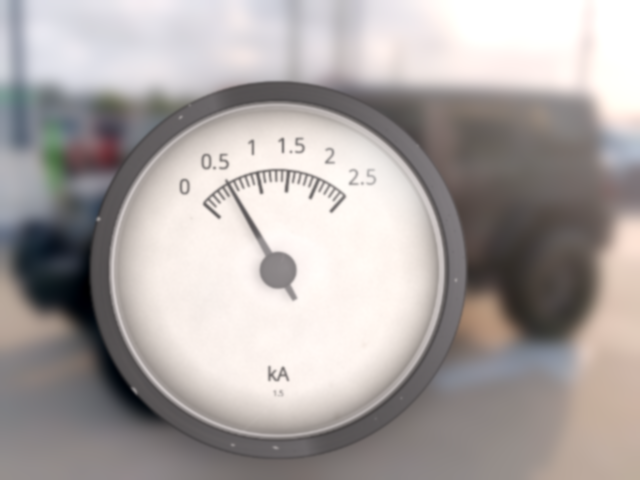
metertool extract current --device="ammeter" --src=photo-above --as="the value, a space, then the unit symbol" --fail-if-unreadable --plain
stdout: 0.5 kA
